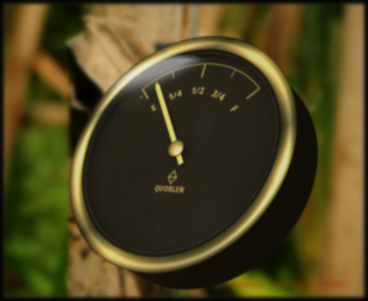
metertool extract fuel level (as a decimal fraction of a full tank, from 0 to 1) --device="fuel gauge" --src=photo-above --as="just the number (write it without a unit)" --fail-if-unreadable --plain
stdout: 0.125
